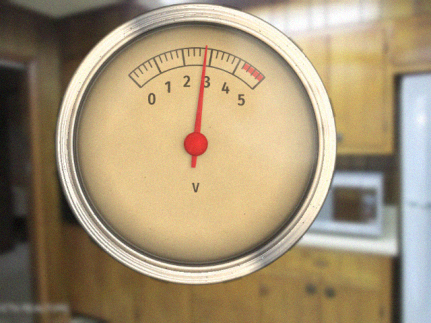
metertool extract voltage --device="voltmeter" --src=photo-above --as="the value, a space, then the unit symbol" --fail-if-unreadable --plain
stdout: 2.8 V
